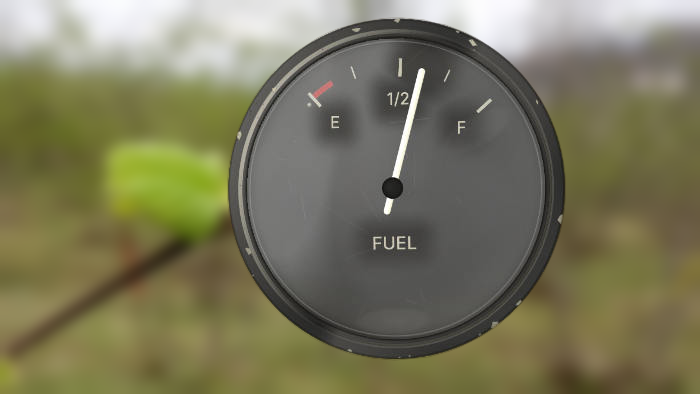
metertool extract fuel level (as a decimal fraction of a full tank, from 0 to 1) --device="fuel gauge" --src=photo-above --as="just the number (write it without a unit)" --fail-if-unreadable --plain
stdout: 0.625
